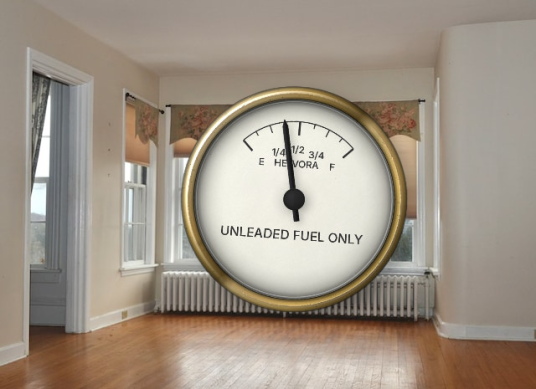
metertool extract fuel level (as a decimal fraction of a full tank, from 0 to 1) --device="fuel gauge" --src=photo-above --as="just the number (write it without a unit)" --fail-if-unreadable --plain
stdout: 0.375
